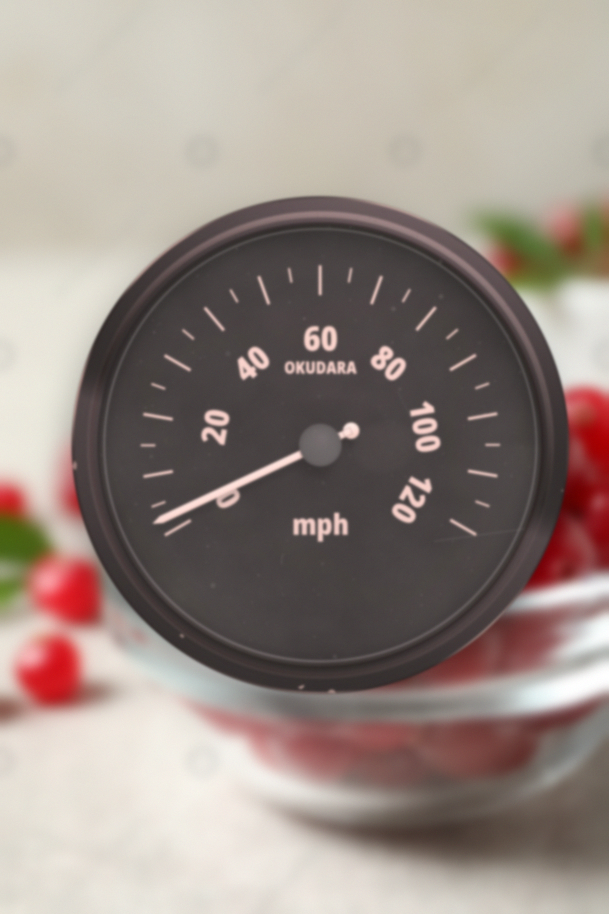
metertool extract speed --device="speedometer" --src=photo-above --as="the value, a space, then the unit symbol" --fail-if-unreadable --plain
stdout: 2.5 mph
